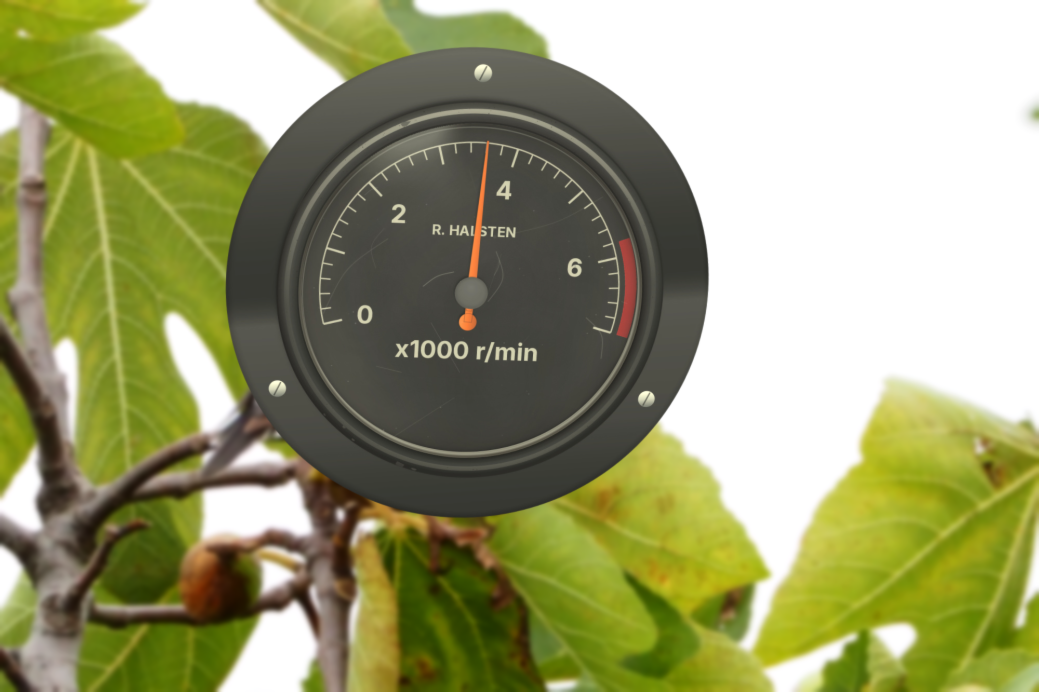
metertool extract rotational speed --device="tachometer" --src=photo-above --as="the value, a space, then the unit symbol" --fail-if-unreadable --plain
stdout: 3600 rpm
